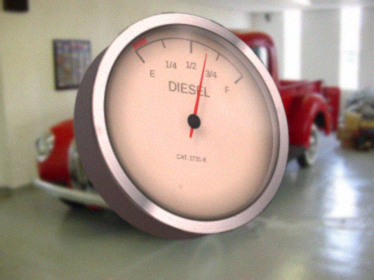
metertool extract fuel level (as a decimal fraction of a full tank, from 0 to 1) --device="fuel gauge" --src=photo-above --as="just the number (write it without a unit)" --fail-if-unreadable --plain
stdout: 0.625
